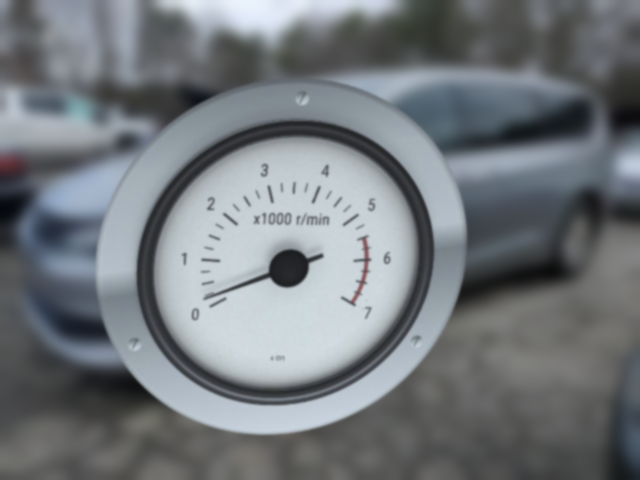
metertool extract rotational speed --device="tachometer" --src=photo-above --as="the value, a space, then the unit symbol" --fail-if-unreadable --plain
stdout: 250 rpm
